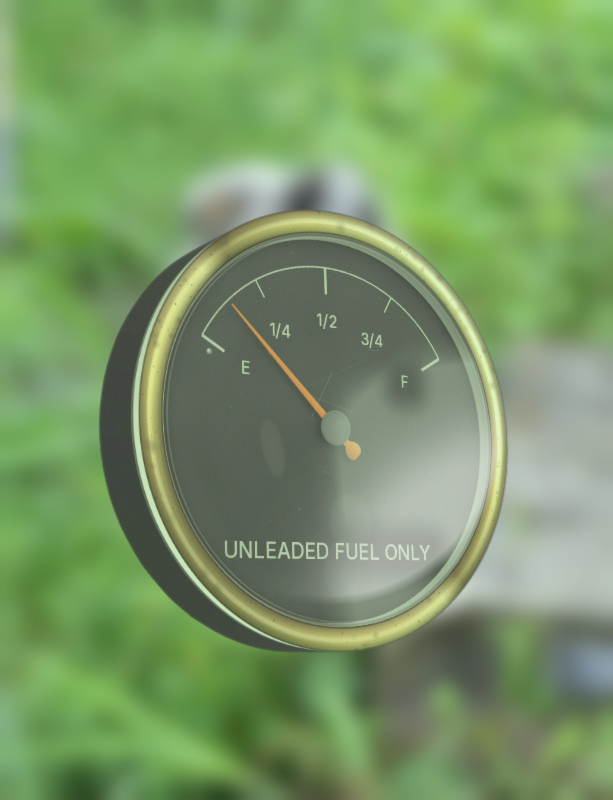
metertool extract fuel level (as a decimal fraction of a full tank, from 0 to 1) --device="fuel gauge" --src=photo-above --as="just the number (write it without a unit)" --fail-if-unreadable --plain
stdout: 0.125
